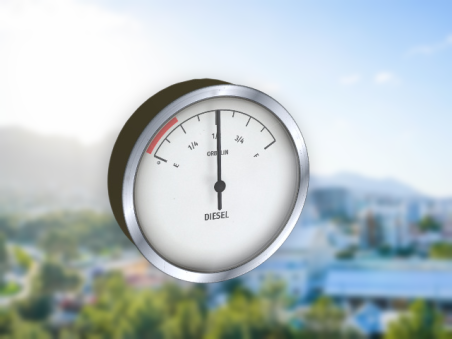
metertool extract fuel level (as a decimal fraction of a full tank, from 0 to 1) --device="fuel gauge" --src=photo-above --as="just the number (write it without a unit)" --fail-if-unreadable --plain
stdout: 0.5
